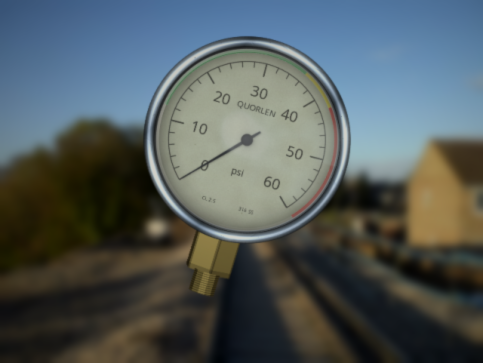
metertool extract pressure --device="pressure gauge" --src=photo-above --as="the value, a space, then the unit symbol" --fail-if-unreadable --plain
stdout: 0 psi
